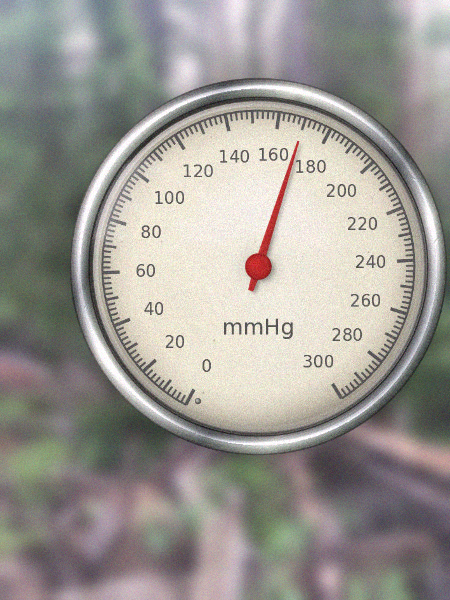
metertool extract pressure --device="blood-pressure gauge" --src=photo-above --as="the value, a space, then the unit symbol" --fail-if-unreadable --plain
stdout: 170 mmHg
